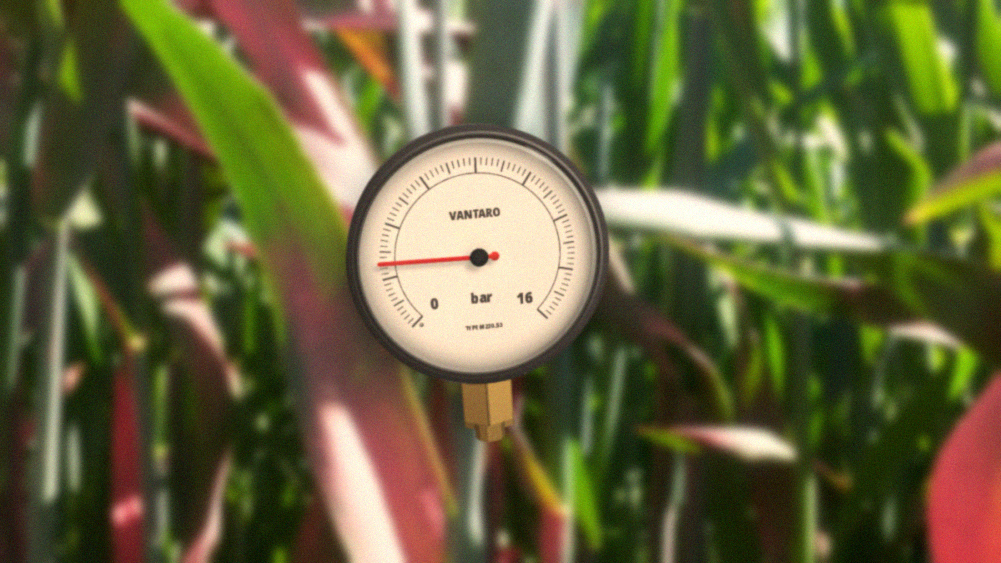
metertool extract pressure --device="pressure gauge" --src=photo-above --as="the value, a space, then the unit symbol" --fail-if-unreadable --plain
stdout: 2.6 bar
